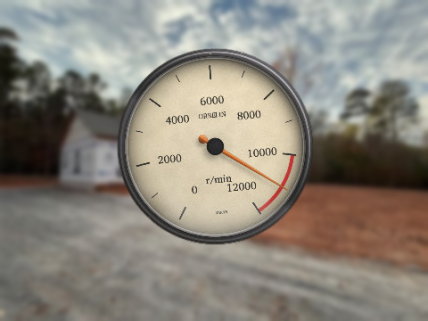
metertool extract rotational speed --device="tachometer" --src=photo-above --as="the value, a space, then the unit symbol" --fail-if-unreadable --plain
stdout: 11000 rpm
